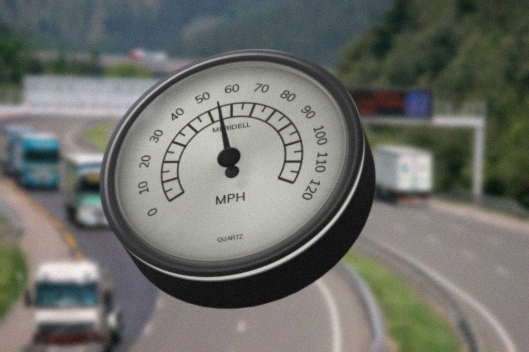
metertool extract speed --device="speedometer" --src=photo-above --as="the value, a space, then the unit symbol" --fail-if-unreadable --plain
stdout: 55 mph
